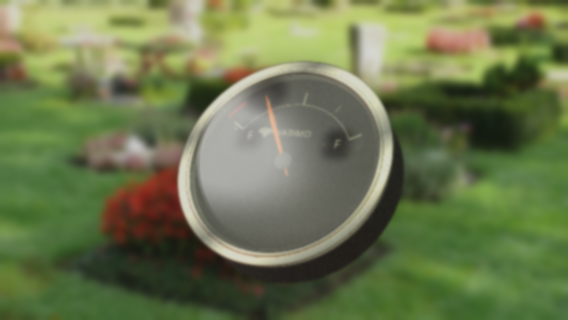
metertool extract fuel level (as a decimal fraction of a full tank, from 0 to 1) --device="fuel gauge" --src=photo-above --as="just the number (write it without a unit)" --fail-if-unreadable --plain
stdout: 0.25
